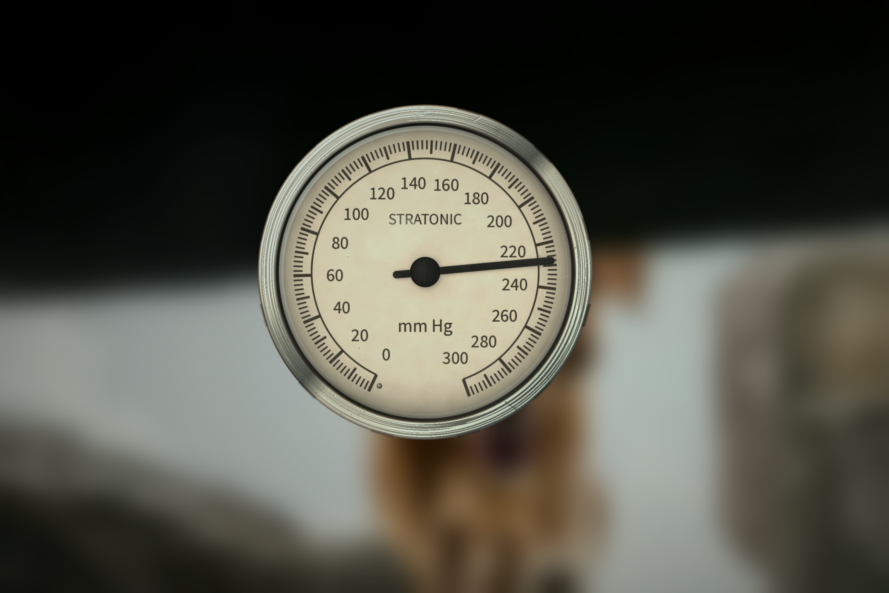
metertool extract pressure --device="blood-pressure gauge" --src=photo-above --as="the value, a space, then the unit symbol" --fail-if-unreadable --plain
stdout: 228 mmHg
